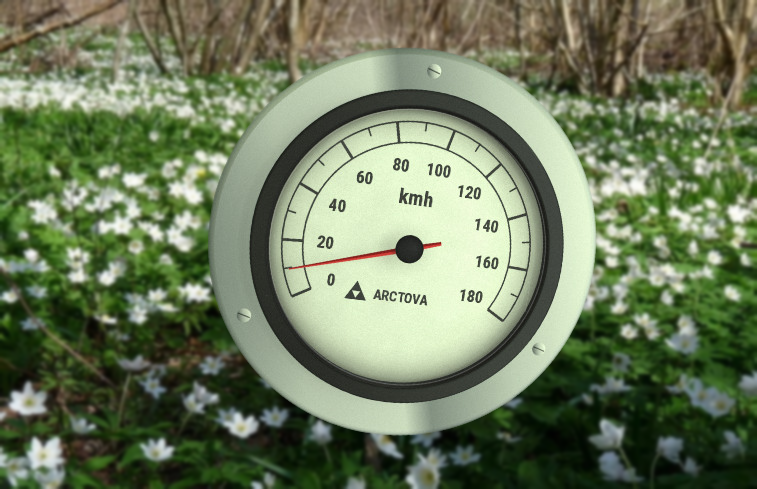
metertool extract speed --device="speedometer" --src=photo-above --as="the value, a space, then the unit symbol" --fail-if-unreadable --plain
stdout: 10 km/h
